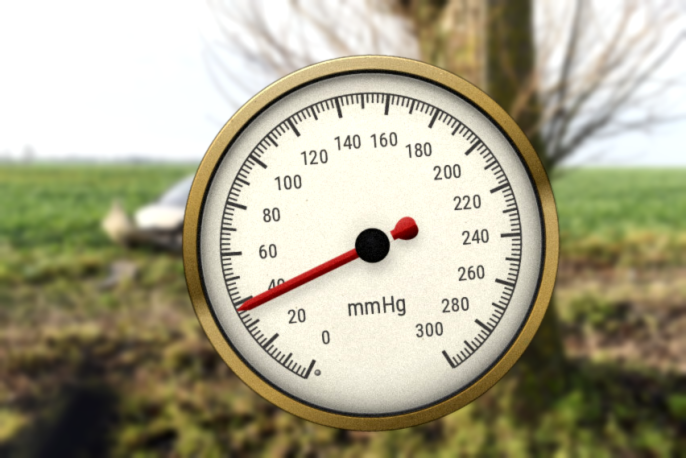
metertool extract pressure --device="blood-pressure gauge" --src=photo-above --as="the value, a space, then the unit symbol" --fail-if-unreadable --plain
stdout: 38 mmHg
